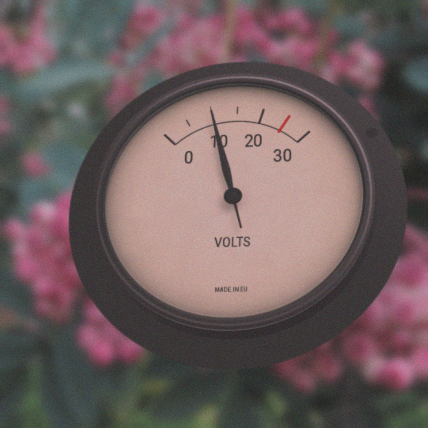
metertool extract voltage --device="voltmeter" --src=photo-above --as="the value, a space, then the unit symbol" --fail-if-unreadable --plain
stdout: 10 V
